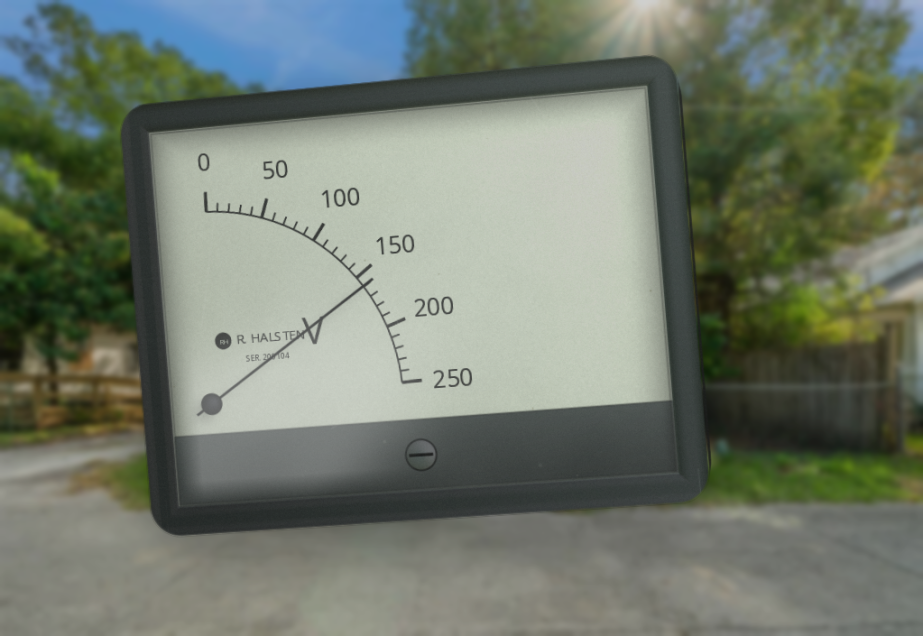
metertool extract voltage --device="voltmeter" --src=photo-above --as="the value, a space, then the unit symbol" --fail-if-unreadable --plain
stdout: 160 V
